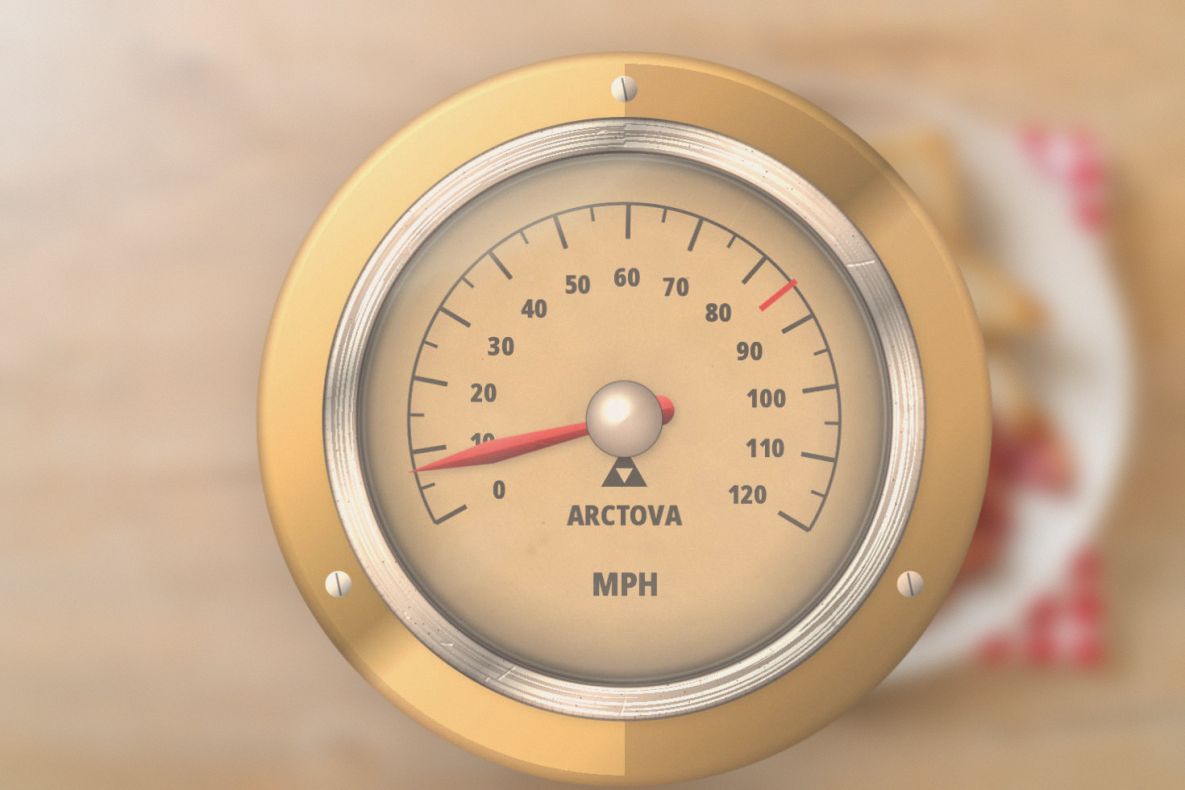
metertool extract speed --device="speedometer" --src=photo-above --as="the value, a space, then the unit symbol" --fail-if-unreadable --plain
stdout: 7.5 mph
